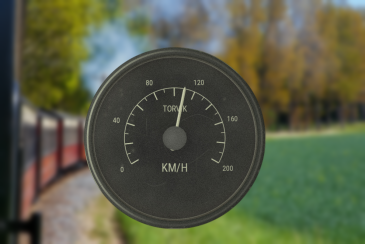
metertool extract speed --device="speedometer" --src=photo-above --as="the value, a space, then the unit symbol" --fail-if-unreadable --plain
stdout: 110 km/h
